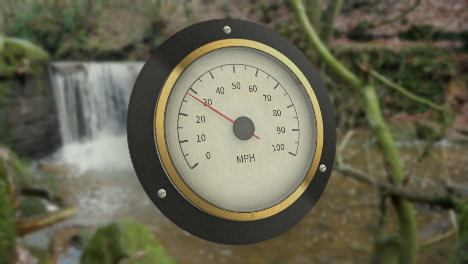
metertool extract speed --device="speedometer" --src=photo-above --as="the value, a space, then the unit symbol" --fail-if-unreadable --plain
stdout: 27.5 mph
